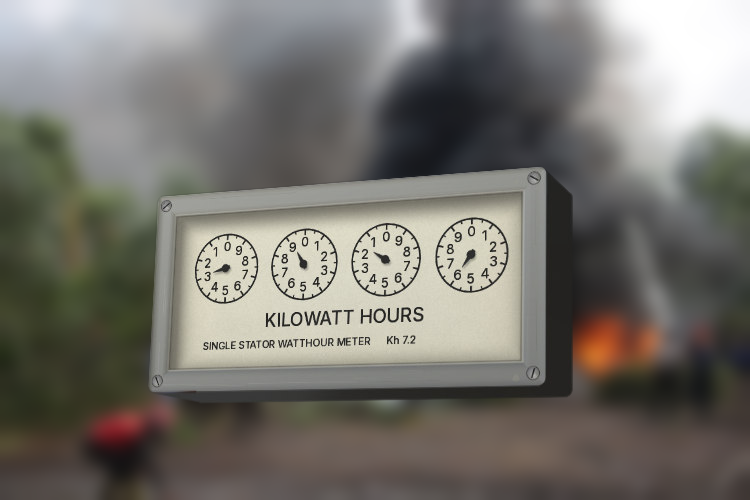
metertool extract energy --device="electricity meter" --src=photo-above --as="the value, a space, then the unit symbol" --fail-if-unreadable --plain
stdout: 2916 kWh
